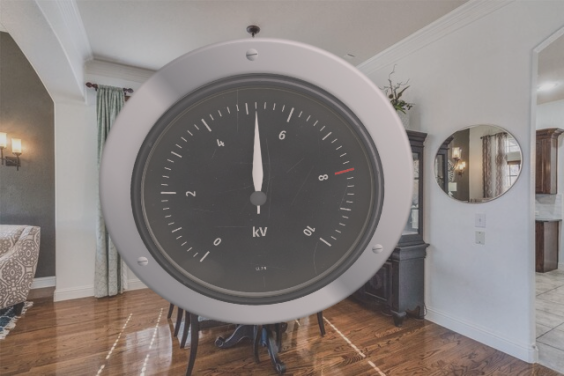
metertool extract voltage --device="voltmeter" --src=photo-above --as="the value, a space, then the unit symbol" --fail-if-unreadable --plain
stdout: 5.2 kV
